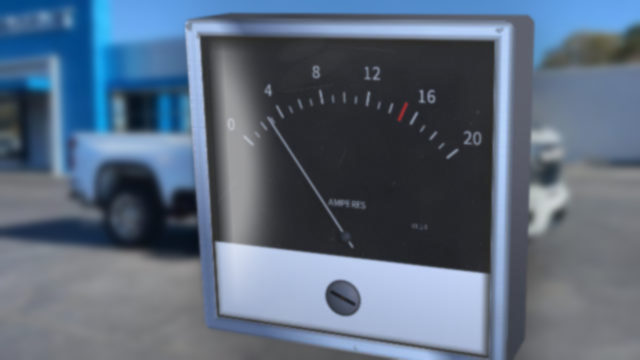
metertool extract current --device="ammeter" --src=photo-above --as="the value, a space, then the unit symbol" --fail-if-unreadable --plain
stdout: 3 A
